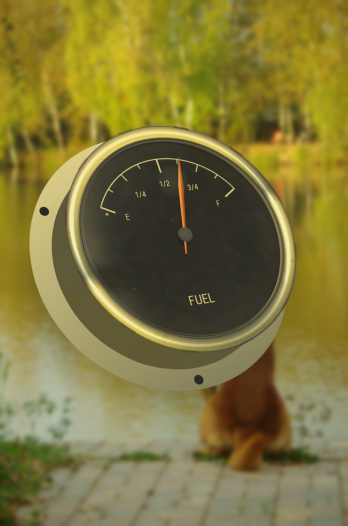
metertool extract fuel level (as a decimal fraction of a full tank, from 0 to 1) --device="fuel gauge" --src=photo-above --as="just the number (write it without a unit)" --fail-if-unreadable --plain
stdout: 0.625
